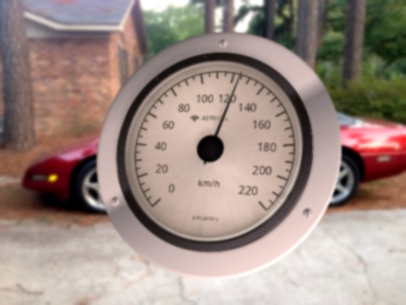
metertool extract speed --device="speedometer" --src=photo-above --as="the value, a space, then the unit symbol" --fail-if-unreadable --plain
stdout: 125 km/h
